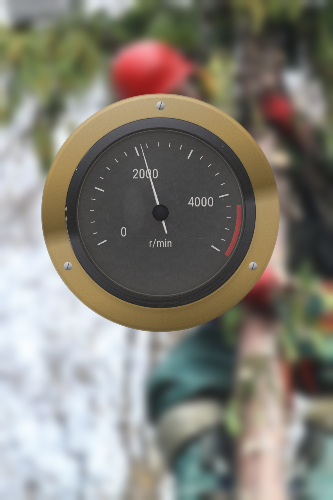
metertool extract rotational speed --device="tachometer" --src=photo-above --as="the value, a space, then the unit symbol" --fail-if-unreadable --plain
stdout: 2100 rpm
